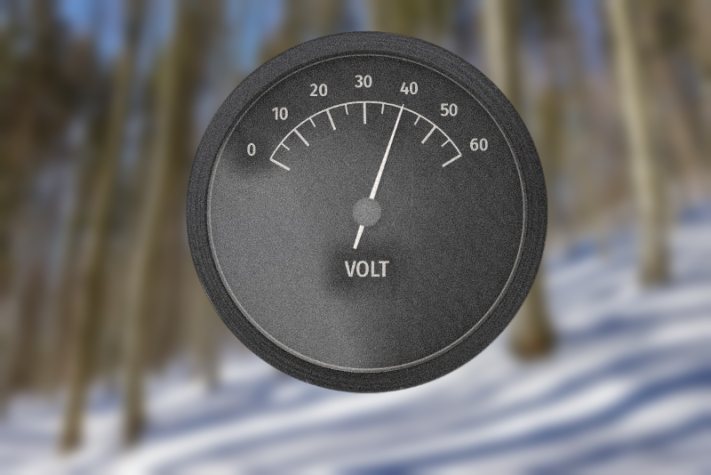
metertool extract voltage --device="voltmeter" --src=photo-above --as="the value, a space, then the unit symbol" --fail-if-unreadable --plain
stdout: 40 V
